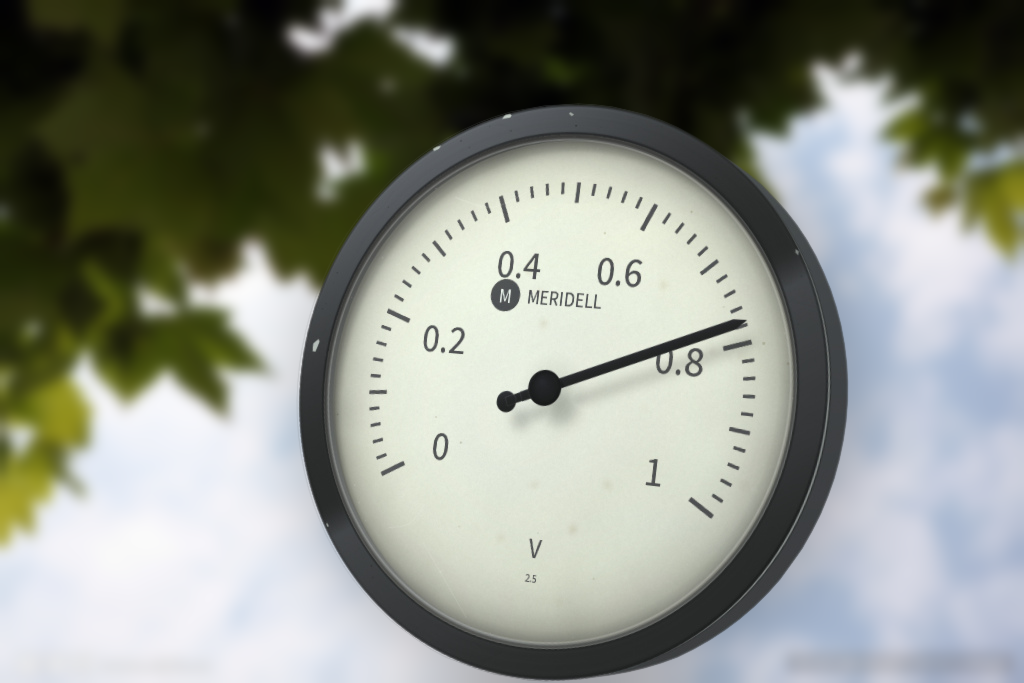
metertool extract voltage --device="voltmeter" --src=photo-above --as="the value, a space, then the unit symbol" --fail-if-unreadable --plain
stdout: 0.78 V
